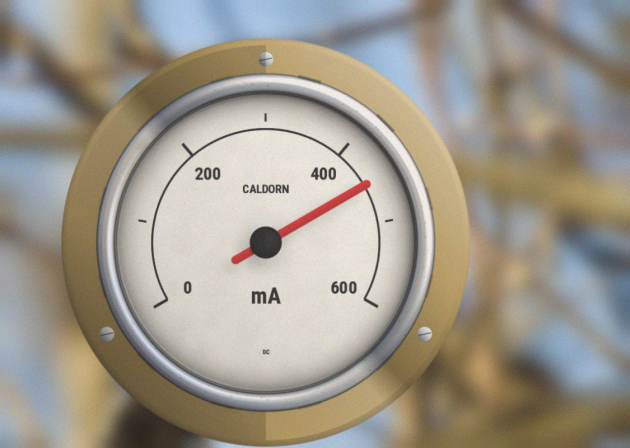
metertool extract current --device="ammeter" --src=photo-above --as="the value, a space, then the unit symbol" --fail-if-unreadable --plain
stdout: 450 mA
